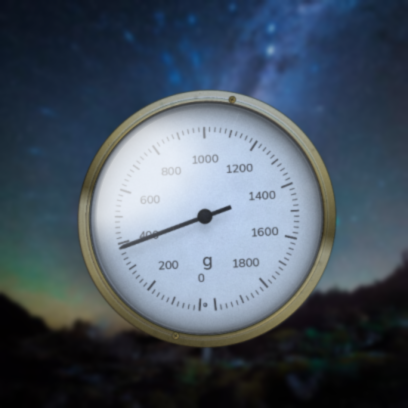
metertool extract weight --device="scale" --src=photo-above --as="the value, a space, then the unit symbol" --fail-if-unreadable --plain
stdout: 380 g
